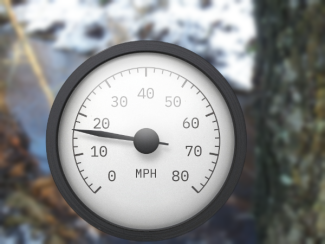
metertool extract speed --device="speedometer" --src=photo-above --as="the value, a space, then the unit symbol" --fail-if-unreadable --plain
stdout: 16 mph
